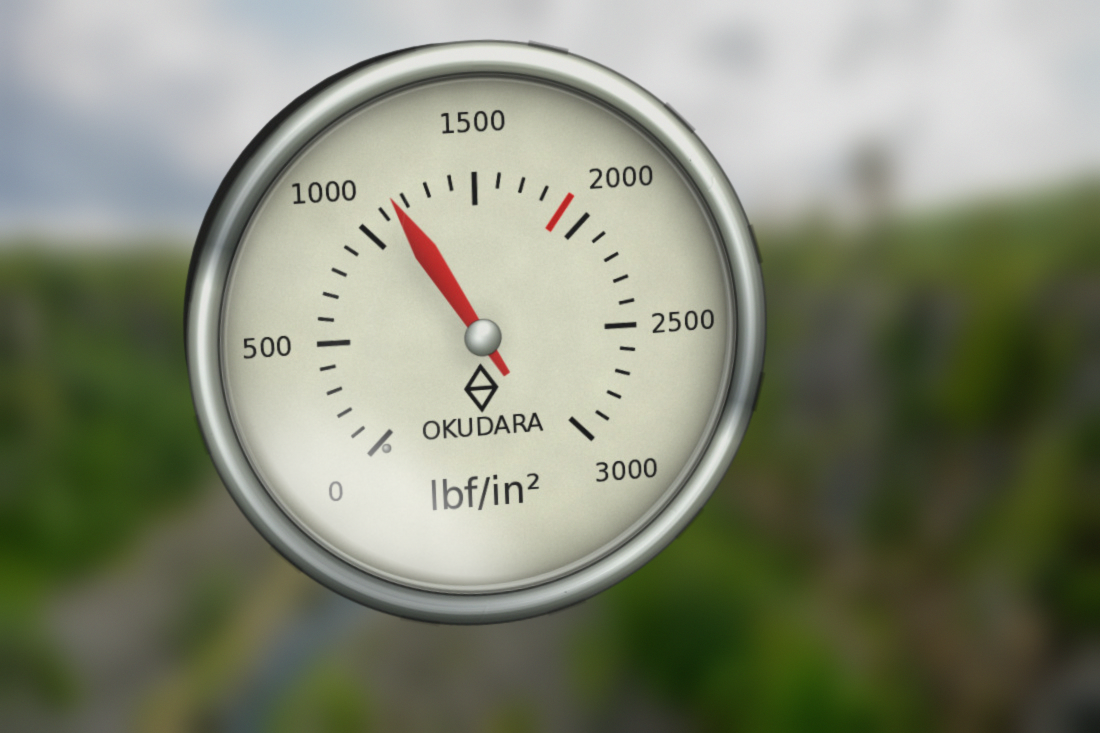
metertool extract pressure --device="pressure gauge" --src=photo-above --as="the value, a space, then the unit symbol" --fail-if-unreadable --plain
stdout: 1150 psi
